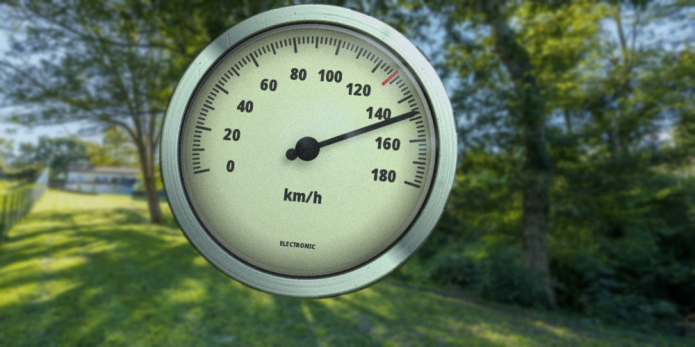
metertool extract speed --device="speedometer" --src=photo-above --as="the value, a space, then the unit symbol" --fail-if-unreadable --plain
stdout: 148 km/h
